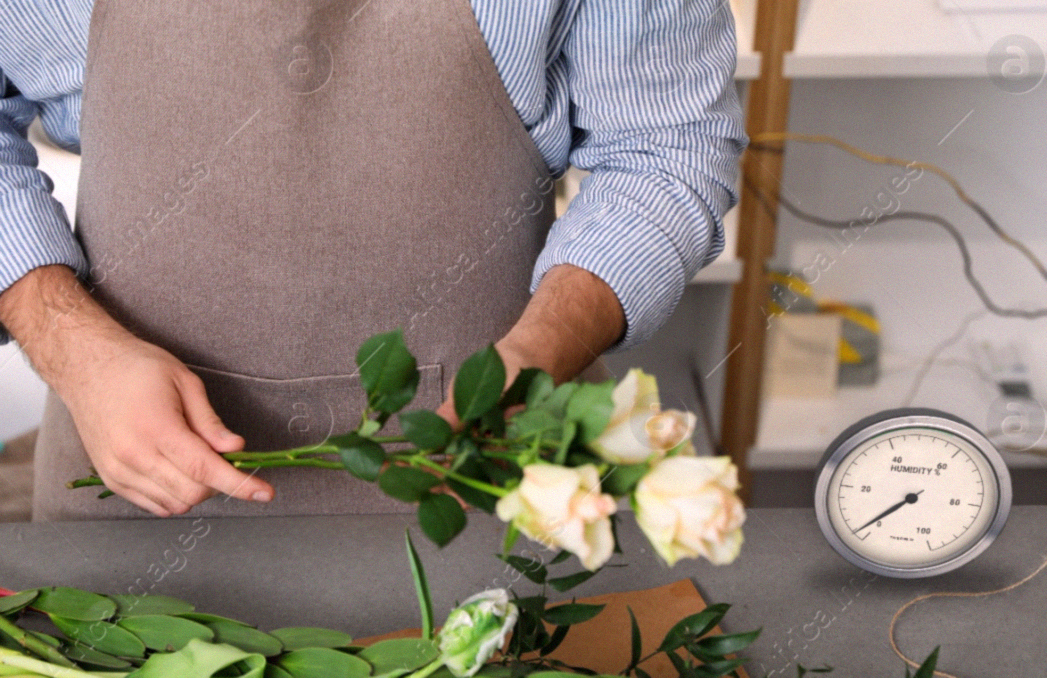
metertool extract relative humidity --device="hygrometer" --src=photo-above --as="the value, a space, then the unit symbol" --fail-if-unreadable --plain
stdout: 4 %
